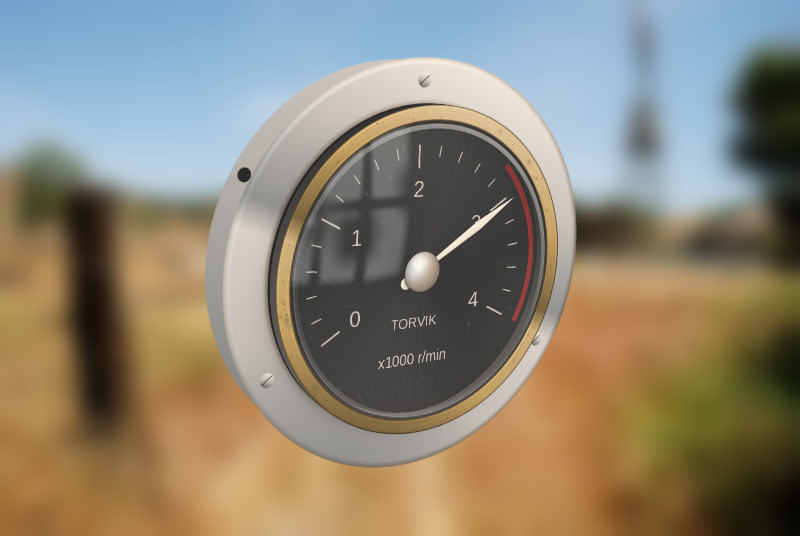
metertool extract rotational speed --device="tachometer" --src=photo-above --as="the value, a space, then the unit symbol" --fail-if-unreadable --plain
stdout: 3000 rpm
